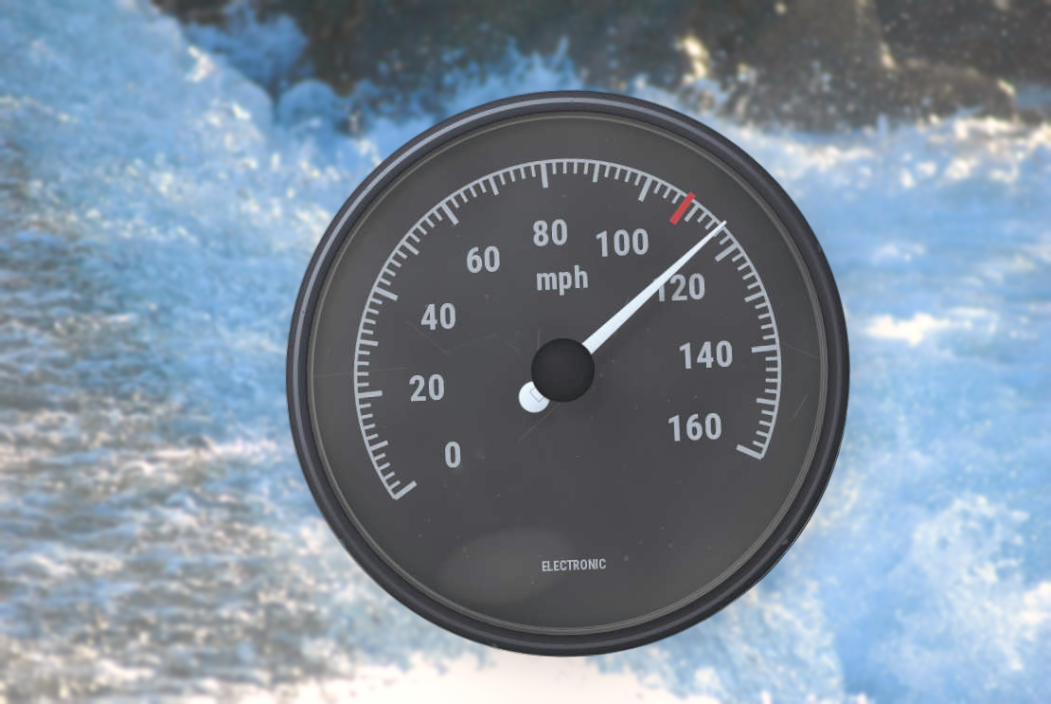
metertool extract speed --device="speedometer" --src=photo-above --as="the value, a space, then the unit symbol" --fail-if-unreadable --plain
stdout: 116 mph
